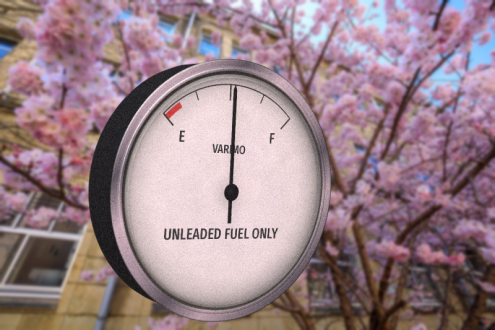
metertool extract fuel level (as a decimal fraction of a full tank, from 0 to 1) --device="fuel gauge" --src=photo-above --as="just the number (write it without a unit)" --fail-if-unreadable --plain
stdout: 0.5
